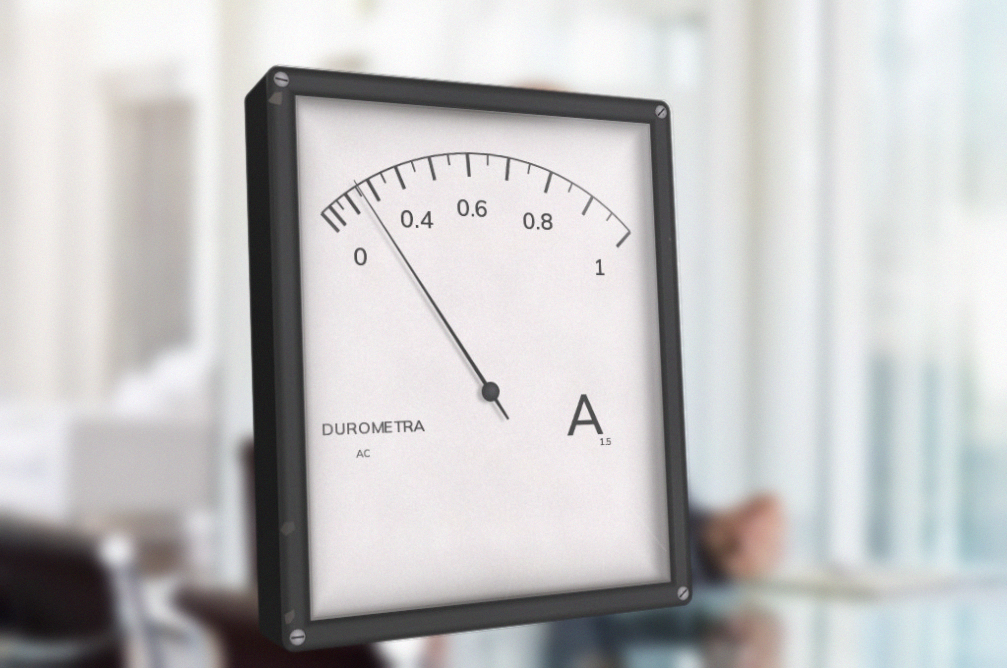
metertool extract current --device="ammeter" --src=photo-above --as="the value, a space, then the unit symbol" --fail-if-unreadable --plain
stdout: 0.25 A
